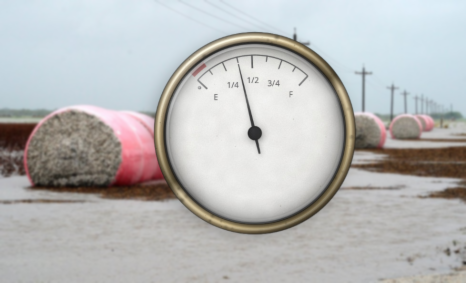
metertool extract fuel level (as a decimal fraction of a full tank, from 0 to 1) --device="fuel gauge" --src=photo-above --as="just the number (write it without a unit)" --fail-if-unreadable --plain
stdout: 0.375
